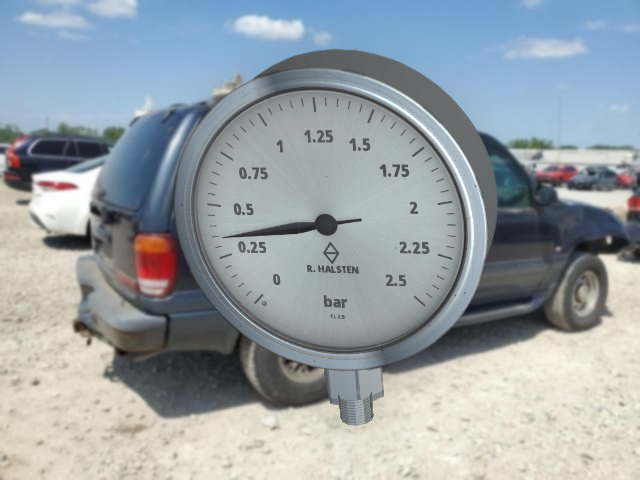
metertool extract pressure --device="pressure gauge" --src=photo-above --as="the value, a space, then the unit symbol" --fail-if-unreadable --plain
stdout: 0.35 bar
